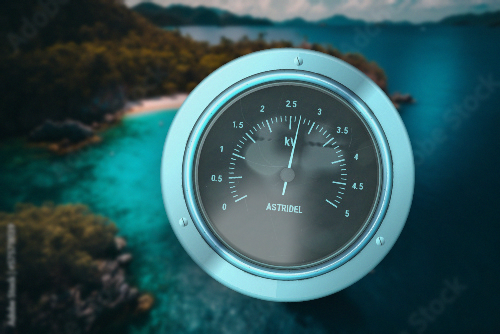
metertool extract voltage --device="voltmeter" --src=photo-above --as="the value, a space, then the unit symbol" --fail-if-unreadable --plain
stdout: 2.7 kV
